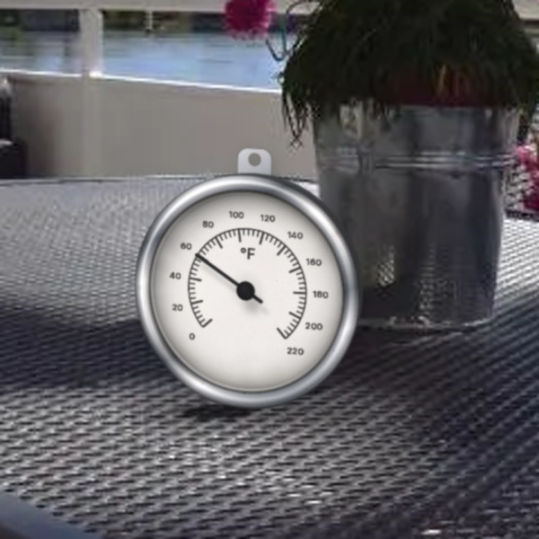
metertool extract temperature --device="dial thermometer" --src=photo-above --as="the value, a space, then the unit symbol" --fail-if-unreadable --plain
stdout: 60 °F
